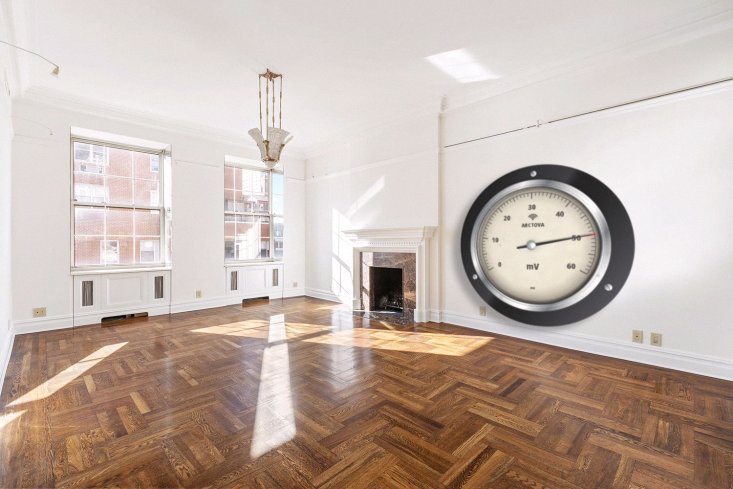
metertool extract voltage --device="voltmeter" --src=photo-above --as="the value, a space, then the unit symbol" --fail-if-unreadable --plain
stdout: 50 mV
